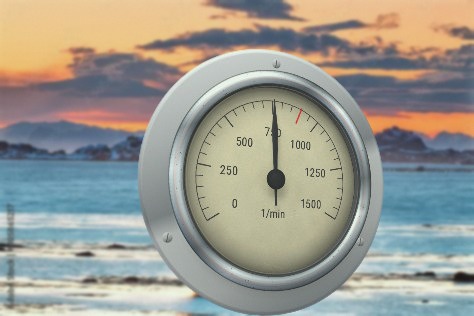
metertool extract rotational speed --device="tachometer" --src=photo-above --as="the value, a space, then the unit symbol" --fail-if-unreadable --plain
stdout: 750 rpm
